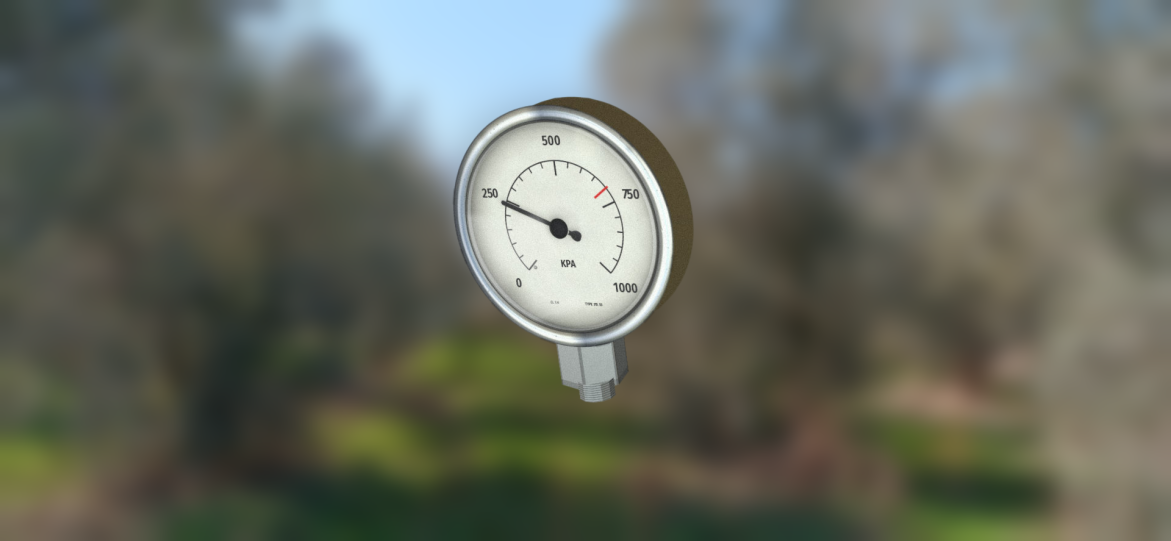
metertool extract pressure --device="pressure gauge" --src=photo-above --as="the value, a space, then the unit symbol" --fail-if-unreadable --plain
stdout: 250 kPa
